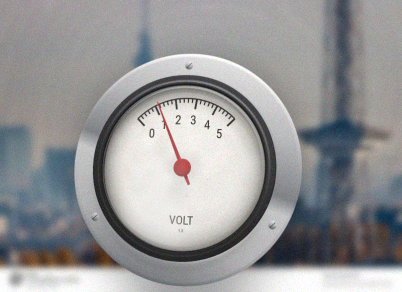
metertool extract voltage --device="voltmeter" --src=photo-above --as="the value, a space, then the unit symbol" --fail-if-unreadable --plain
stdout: 1.2 V
